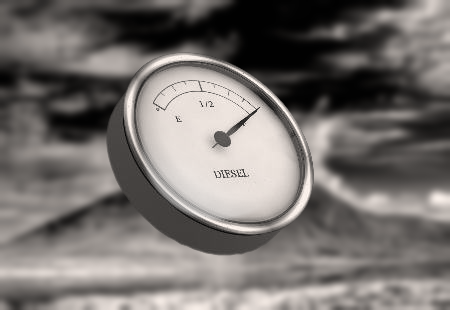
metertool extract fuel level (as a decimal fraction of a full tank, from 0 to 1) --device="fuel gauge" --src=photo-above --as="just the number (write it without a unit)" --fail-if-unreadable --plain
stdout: 1
